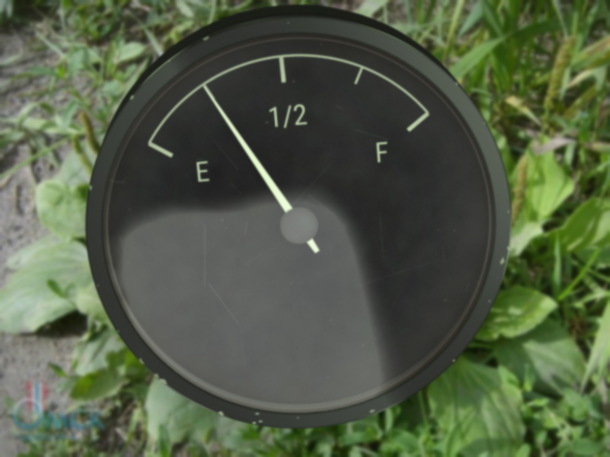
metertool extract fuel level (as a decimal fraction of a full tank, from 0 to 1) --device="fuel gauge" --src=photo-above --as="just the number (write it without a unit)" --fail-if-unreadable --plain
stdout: 0.25
